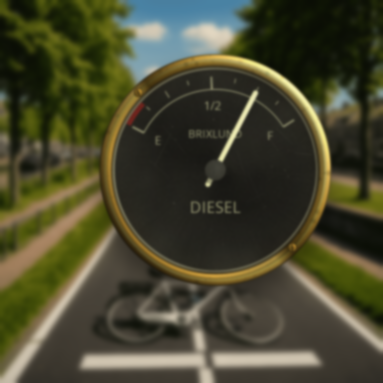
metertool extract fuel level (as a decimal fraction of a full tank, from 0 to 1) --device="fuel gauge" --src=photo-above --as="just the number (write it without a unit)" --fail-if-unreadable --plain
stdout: 0.75
